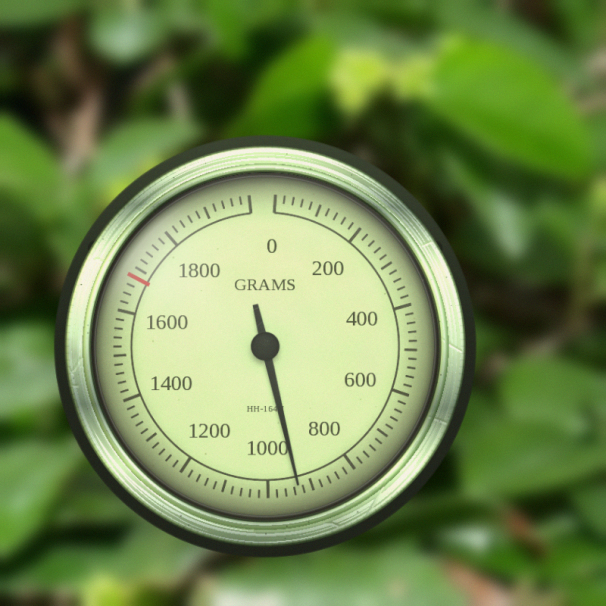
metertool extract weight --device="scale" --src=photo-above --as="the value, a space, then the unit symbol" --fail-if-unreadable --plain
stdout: 930 g
